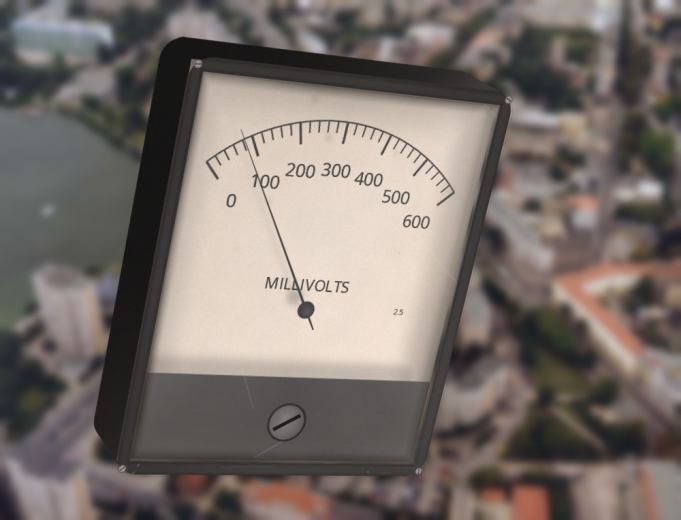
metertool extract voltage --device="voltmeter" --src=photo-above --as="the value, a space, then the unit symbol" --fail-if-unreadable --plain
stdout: 80 mV
